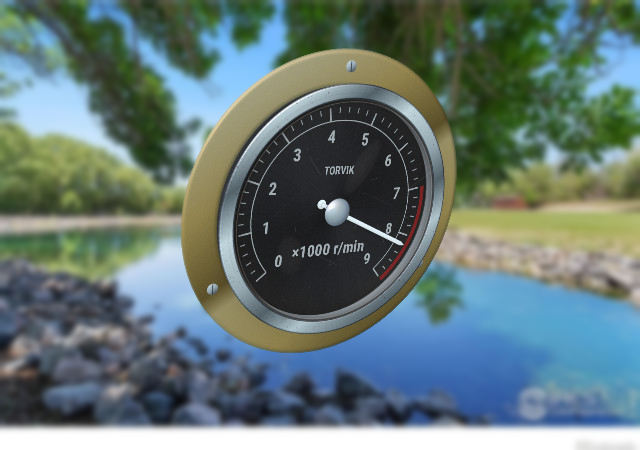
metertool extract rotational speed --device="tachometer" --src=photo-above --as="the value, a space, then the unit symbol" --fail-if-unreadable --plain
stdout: 8200 rpm
